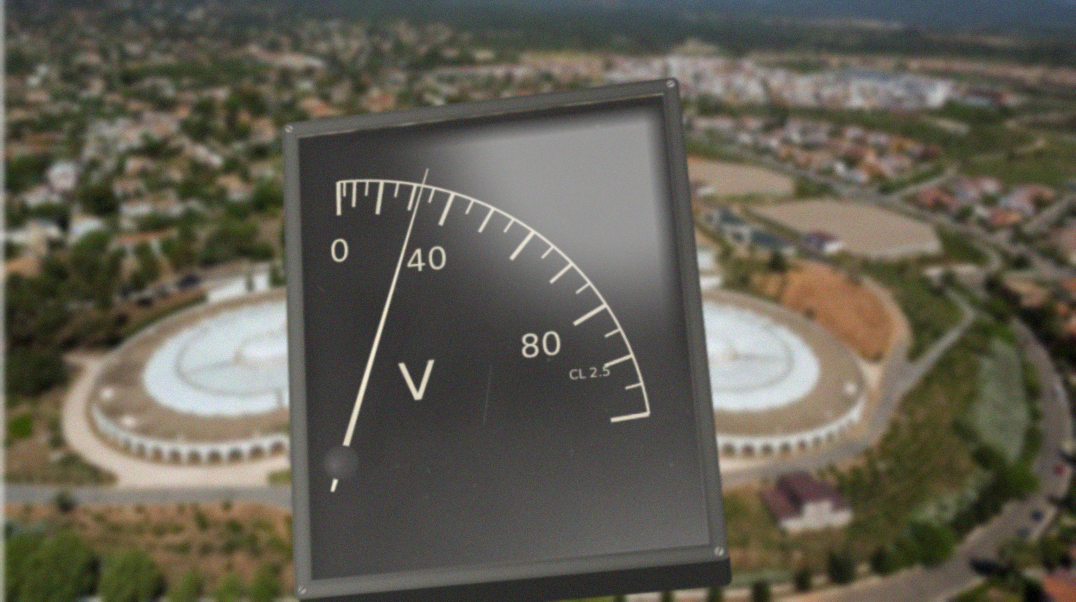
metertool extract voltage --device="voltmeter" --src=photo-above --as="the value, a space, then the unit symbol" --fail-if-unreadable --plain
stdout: 32.5 V
